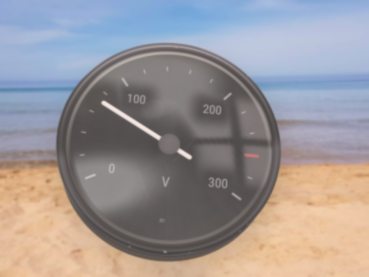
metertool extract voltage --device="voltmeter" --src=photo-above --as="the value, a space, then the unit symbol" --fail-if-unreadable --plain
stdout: 70 V
